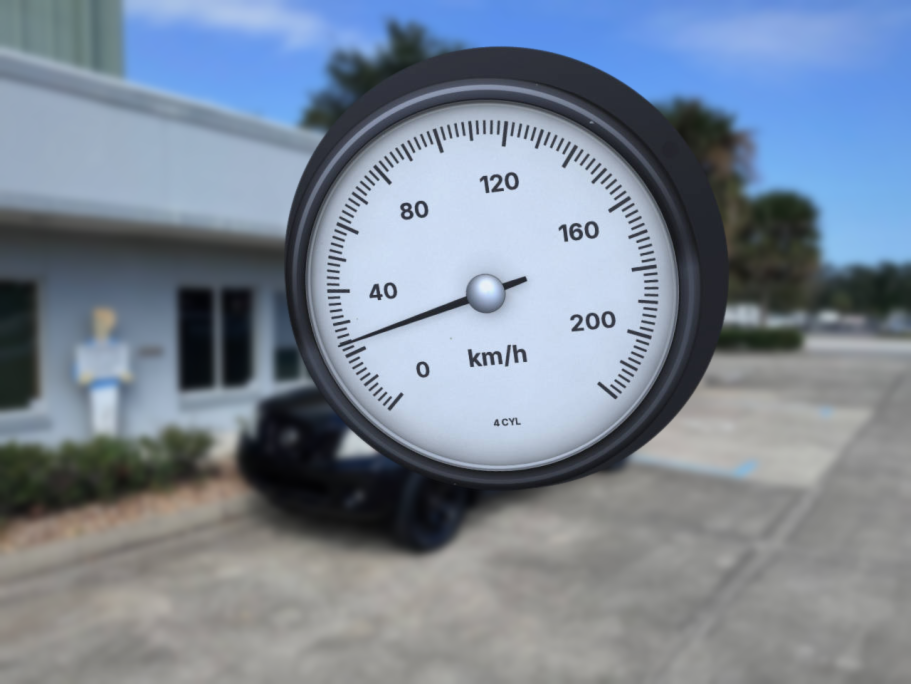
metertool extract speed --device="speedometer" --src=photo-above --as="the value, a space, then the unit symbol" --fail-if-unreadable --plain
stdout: 24 km/h
